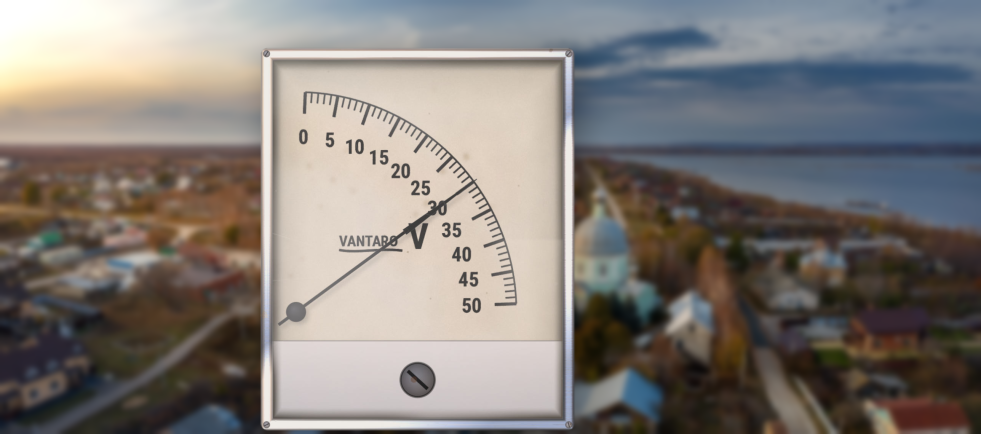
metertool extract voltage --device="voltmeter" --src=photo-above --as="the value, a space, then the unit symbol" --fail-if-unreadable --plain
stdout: 30 V
